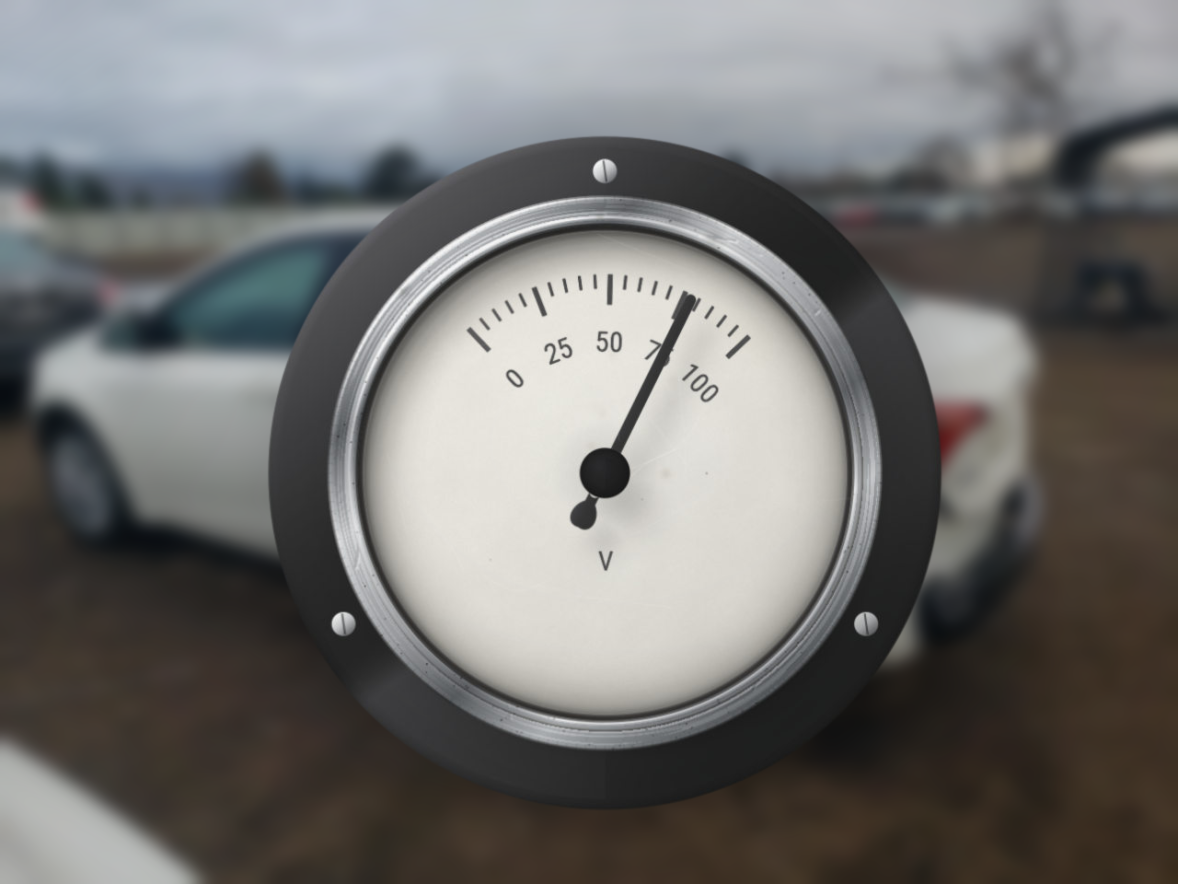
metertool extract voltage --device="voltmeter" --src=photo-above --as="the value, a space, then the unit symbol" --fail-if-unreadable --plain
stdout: 77.5 V
